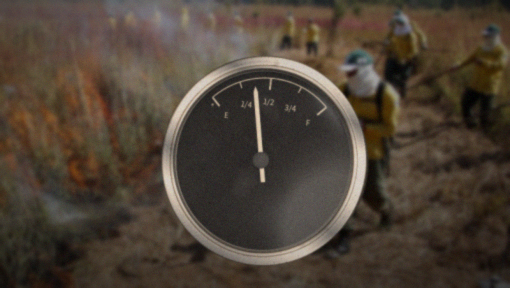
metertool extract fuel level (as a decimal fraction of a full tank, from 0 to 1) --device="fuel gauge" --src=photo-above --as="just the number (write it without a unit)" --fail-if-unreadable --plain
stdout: 0.375
